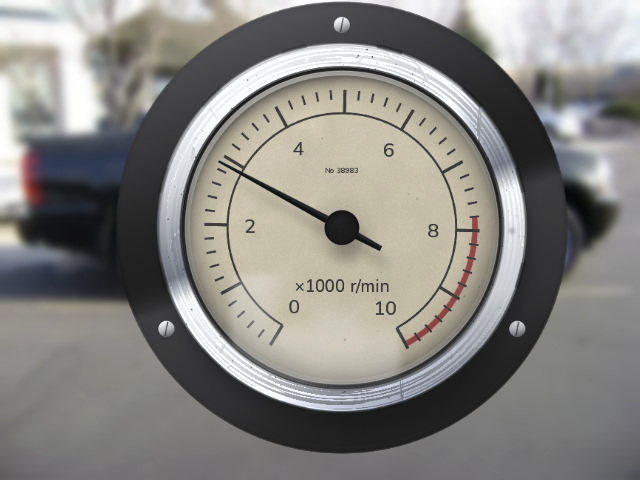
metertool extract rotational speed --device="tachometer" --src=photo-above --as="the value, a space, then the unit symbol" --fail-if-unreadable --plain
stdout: 2900 rpm
